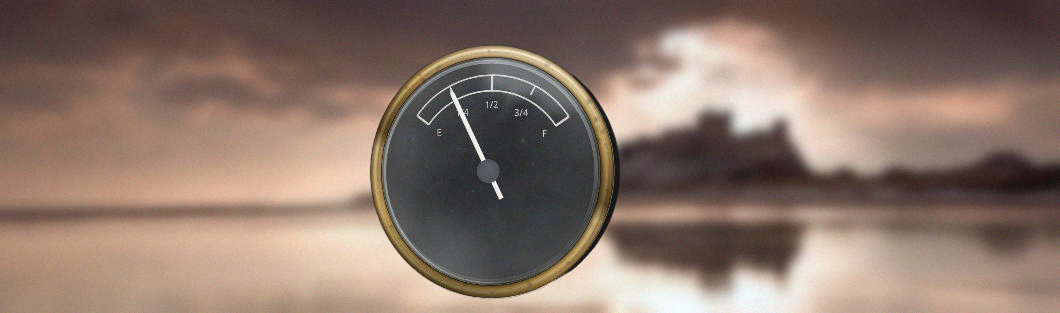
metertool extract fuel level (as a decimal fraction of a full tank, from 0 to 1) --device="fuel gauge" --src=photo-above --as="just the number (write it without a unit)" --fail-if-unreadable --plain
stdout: 0.25
